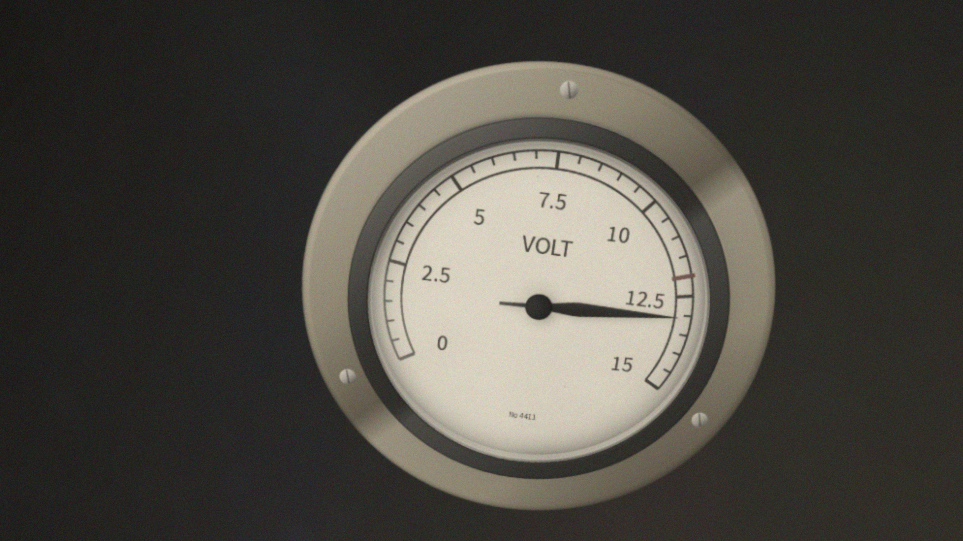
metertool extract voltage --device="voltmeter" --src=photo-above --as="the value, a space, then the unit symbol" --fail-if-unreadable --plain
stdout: 13 V
